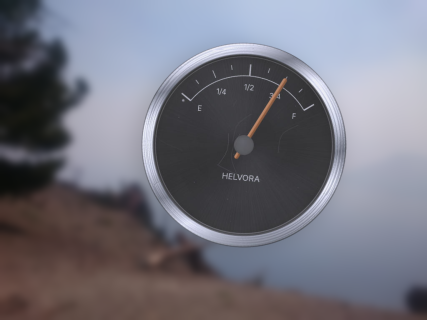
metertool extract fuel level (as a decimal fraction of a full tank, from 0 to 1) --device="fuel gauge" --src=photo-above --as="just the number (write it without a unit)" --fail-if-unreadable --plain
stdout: 0.75
